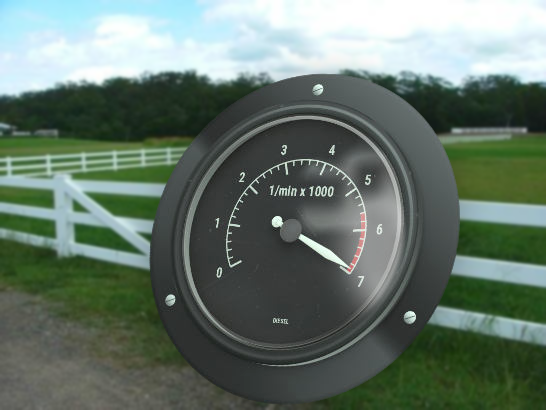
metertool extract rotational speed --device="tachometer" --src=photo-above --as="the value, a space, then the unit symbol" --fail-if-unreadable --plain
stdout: 6900 rpm
